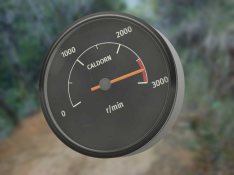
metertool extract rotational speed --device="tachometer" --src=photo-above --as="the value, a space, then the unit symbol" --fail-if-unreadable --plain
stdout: 2750 rpm
